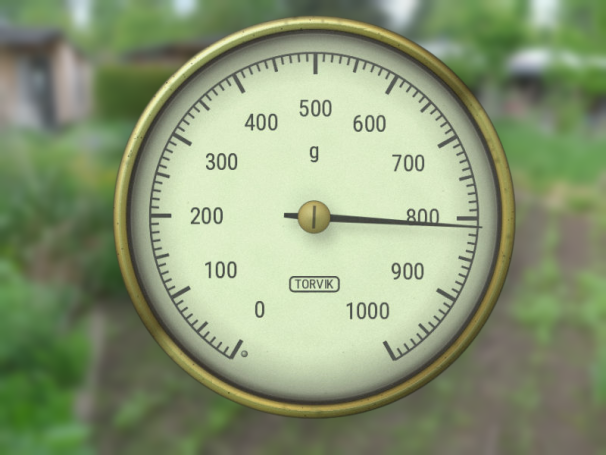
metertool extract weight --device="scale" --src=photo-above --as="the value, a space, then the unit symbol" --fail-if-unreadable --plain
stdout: 810 g
